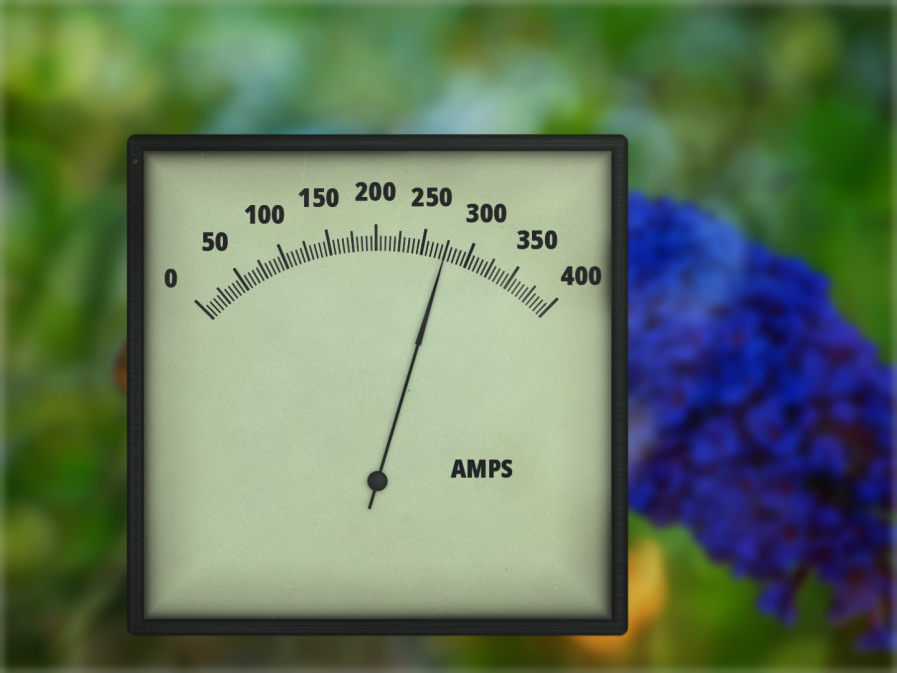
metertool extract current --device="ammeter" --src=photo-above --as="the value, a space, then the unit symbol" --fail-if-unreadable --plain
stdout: 275 A
